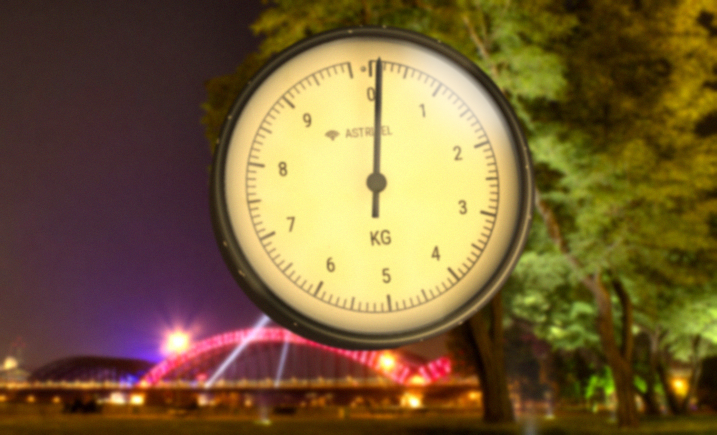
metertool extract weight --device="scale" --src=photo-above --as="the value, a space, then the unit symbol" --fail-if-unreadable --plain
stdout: 0.1 kg
